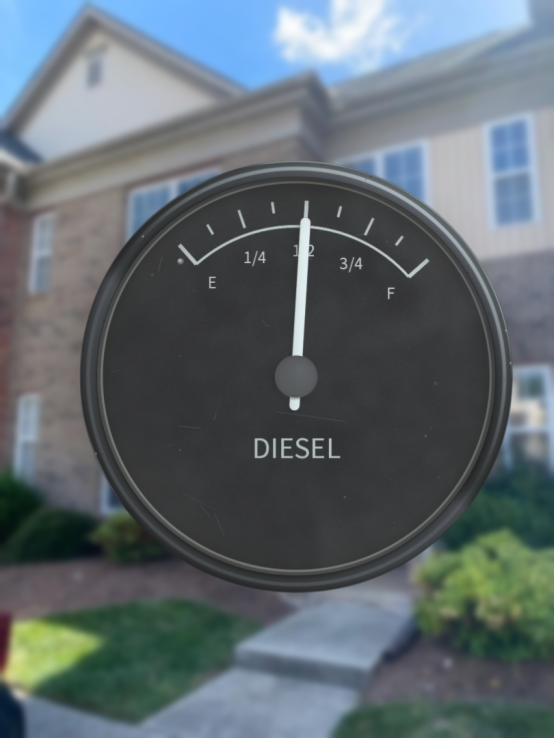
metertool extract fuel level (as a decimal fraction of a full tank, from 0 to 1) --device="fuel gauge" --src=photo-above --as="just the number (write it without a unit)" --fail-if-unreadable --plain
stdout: 0.5
